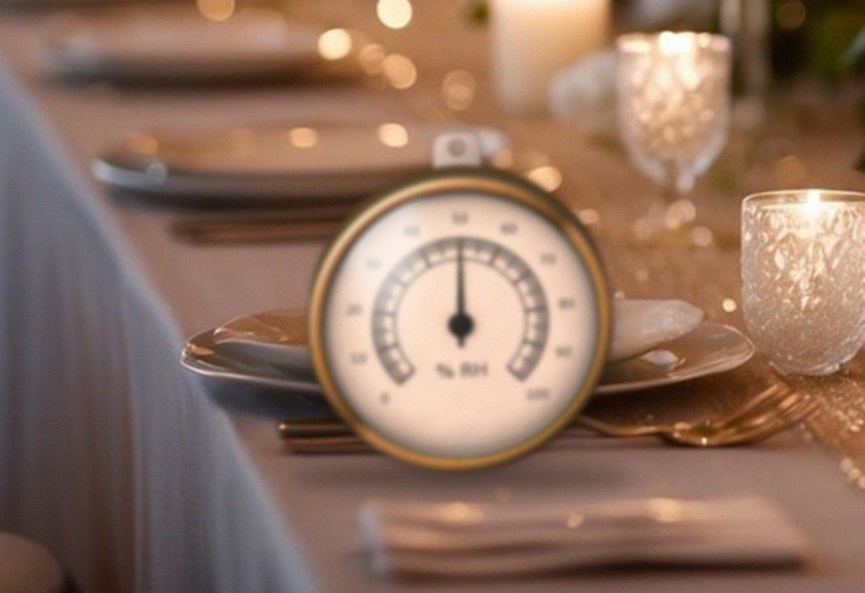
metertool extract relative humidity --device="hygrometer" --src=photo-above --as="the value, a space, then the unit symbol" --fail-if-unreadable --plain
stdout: 50 %
